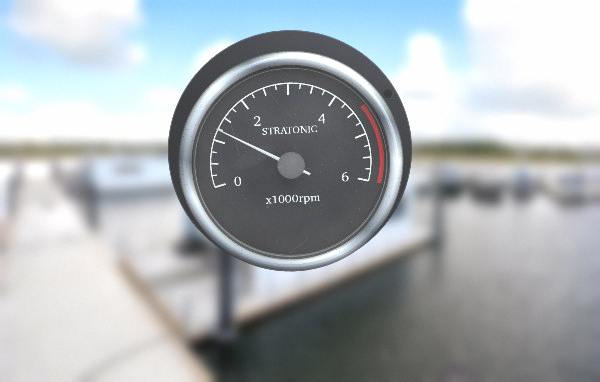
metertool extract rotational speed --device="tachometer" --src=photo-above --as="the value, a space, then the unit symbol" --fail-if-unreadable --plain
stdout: 1250 rpm
